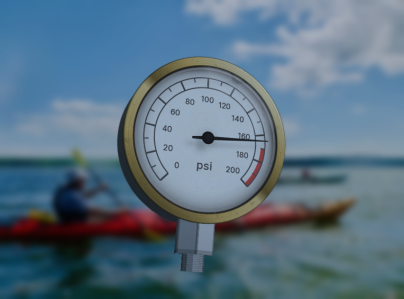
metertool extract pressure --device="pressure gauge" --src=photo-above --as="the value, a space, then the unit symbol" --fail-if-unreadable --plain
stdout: 165 psi
